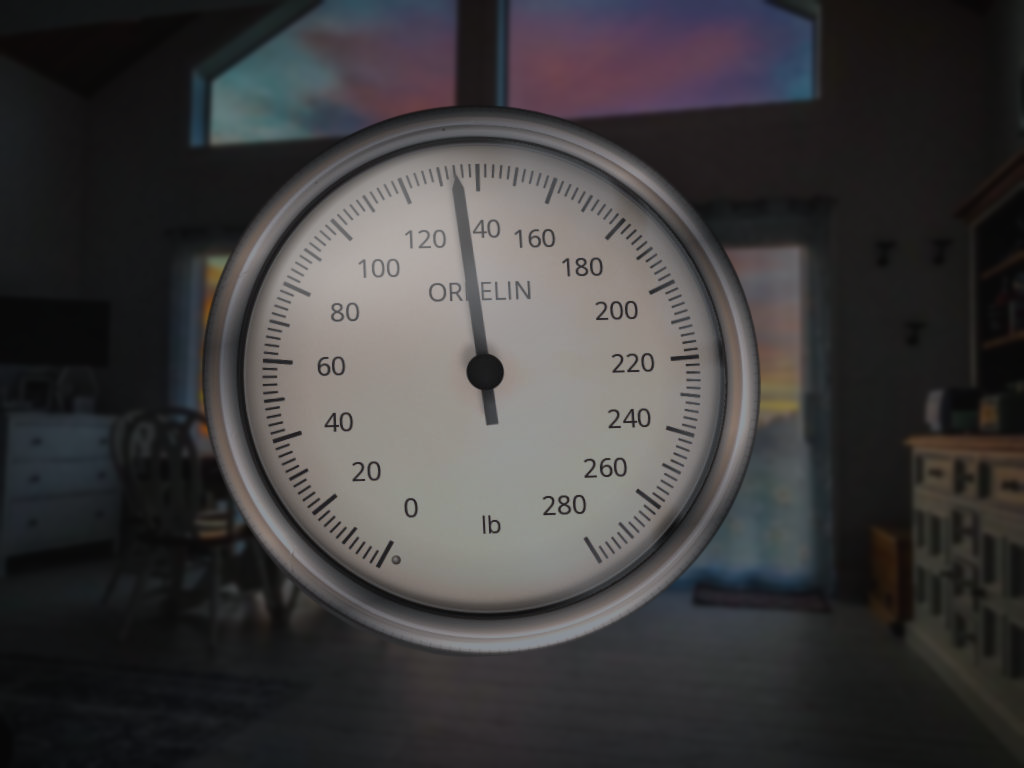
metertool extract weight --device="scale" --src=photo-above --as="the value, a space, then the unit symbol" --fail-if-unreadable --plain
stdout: 134 lb
